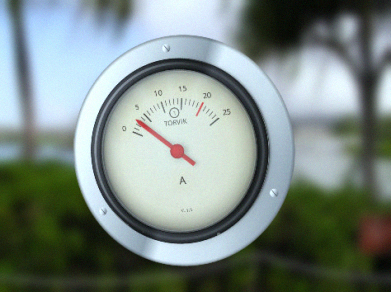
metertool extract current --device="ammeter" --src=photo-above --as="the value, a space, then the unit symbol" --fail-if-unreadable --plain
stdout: 3 A
